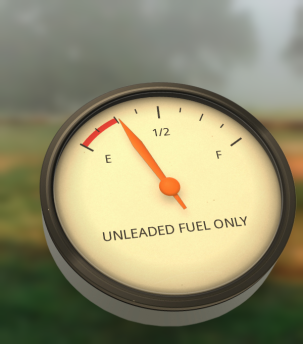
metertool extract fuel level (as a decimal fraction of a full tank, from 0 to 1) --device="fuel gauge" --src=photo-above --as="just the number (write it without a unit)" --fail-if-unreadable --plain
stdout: 0.25
